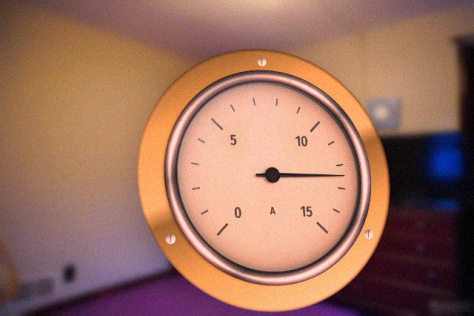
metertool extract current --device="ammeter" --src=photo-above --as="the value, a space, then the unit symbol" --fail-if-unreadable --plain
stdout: 12.5 A
